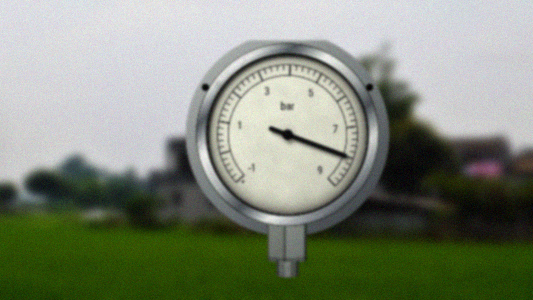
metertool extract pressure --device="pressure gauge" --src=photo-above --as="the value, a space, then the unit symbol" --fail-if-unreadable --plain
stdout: 8 bar
